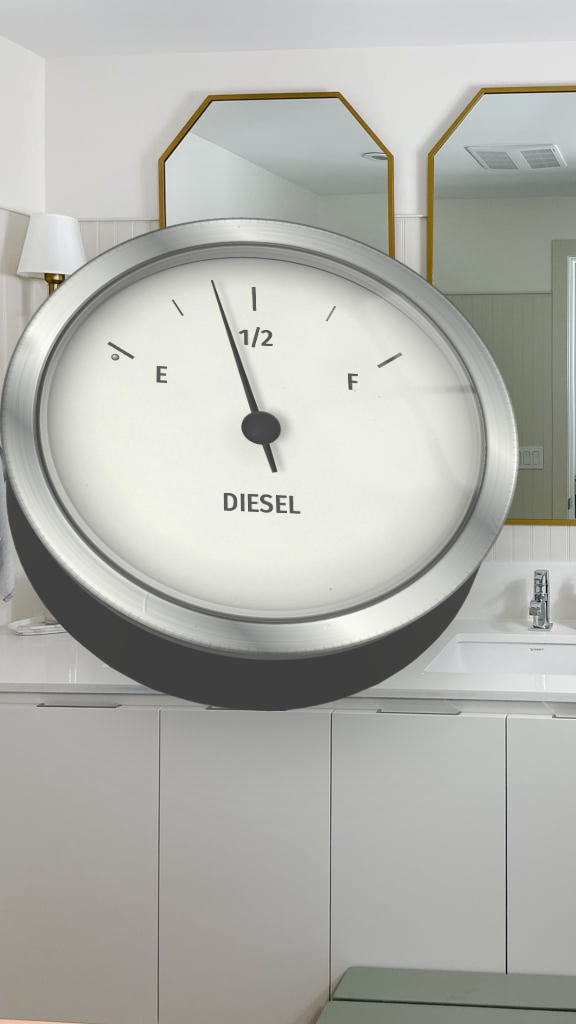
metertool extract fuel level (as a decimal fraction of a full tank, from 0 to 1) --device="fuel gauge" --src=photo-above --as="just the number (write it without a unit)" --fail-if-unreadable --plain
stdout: 0.375
